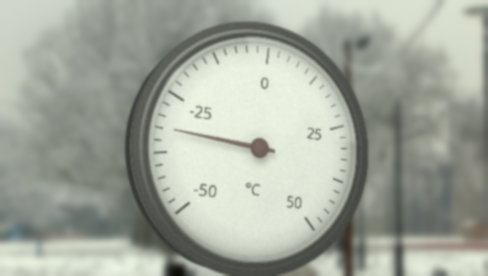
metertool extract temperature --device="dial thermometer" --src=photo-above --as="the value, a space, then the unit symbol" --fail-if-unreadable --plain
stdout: -32.5 °C
